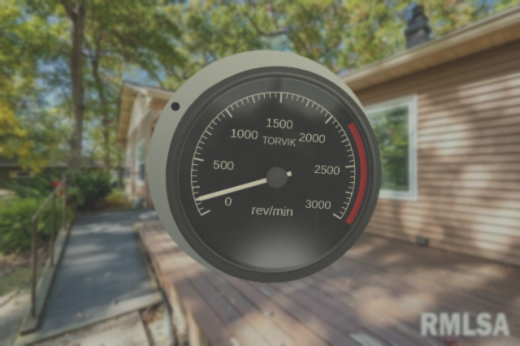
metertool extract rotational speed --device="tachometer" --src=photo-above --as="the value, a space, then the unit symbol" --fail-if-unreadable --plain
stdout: 150 rpm
